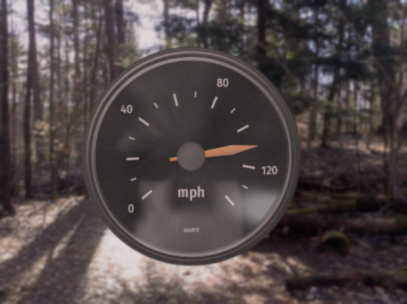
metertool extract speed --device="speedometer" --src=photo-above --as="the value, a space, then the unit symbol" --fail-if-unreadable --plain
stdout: 110 mph
